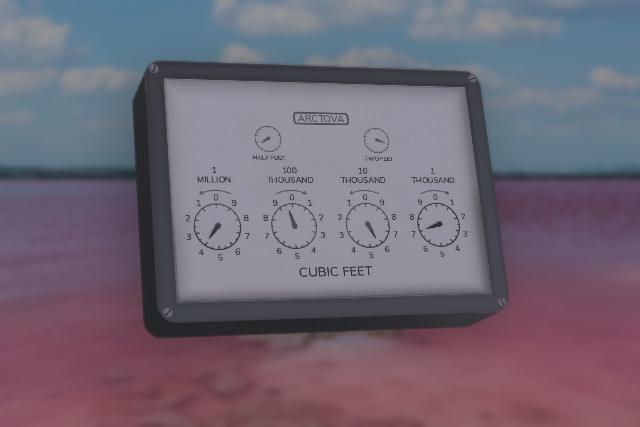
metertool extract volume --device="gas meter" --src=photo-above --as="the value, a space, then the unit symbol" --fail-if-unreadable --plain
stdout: 395700 ft³
